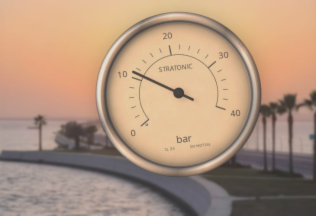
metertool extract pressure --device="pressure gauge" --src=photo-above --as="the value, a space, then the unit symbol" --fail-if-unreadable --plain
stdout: 11 bar
